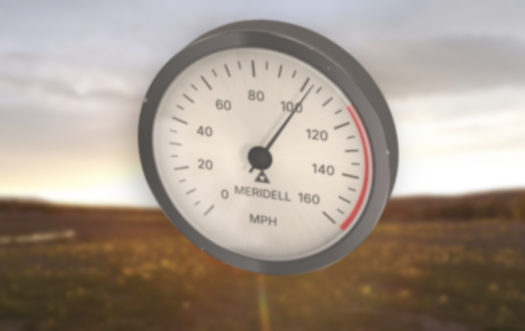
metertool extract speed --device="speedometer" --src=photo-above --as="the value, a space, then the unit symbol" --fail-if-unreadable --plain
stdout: 102.5 mph
